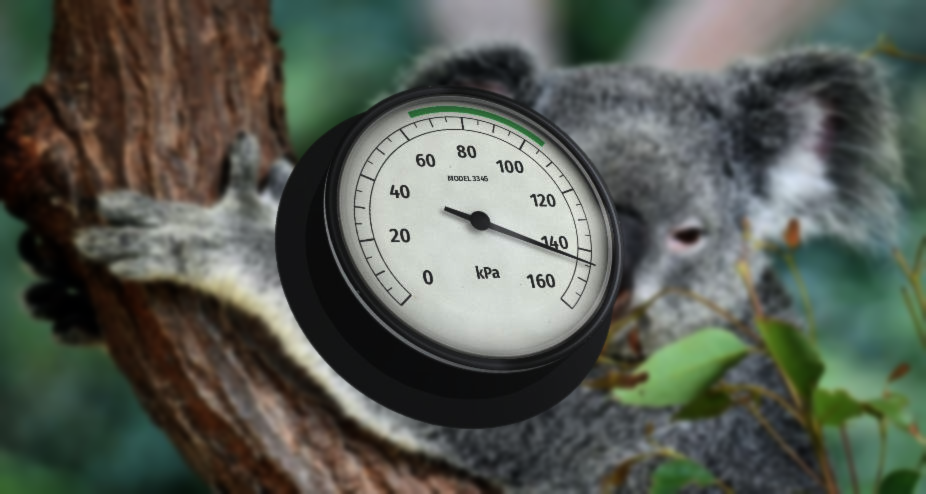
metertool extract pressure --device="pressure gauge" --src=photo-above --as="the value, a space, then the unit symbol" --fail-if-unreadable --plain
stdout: 145 kPa
